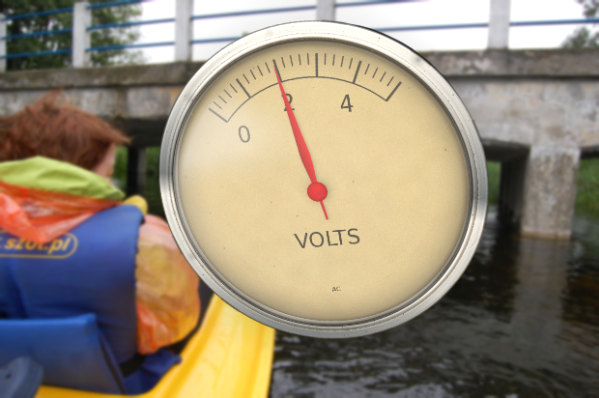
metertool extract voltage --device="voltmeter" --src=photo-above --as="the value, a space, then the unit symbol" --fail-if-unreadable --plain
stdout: 2 V
